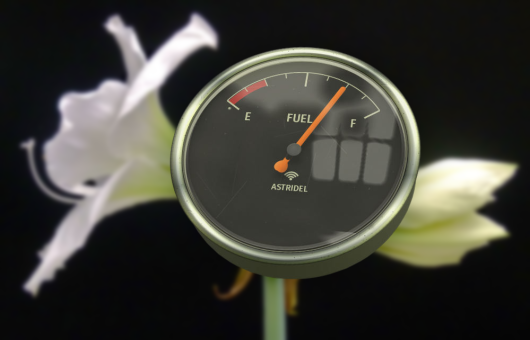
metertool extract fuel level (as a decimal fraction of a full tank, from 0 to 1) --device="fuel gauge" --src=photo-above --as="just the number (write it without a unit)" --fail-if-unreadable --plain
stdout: 0.75
